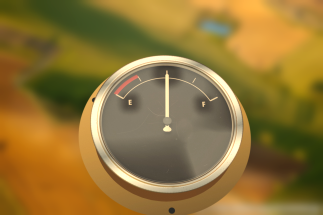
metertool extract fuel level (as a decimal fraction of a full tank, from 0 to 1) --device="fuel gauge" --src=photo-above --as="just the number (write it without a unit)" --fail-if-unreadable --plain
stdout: 0.5
